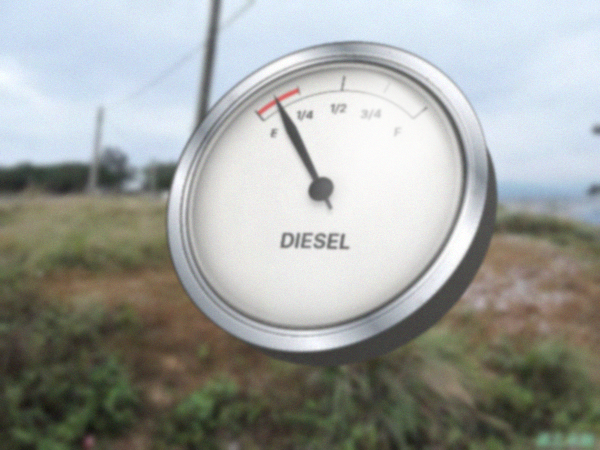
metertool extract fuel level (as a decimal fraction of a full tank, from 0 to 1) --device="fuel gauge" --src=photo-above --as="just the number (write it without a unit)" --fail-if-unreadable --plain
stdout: 0.125
